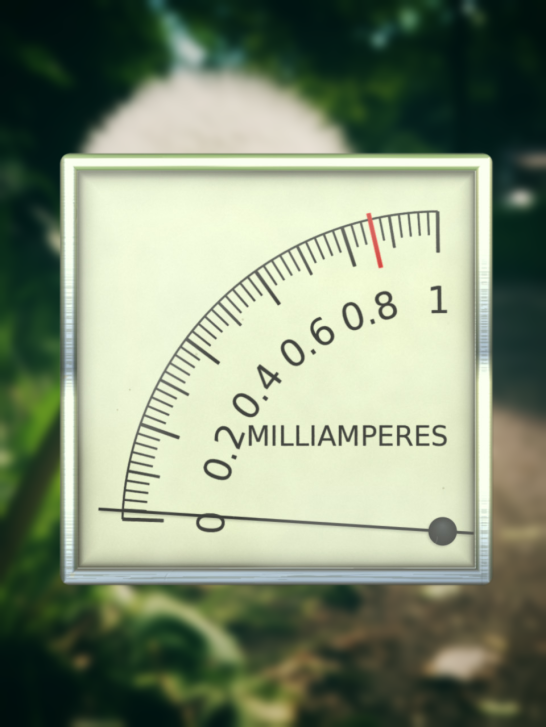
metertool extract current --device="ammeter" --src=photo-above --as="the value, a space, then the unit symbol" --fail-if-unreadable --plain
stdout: 0.02 mA
